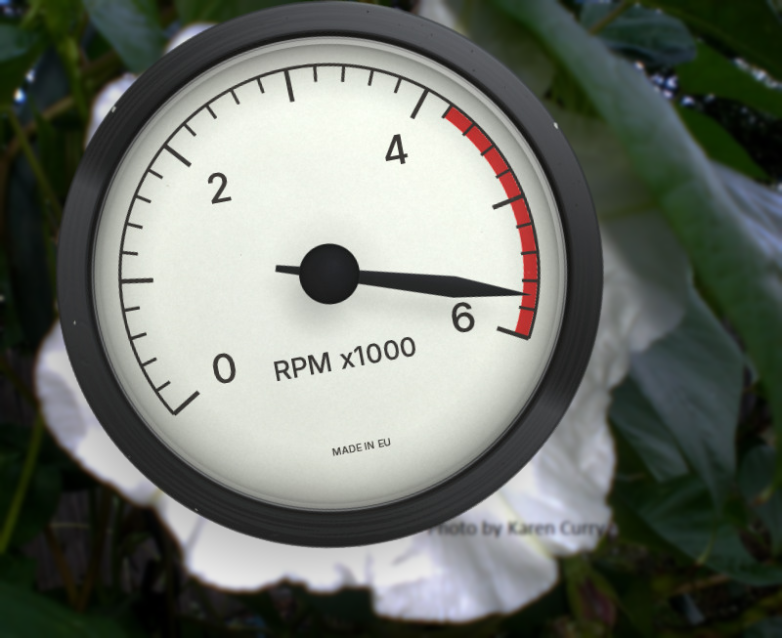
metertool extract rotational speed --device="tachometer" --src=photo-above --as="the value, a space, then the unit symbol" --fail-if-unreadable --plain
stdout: 5700 rpm
